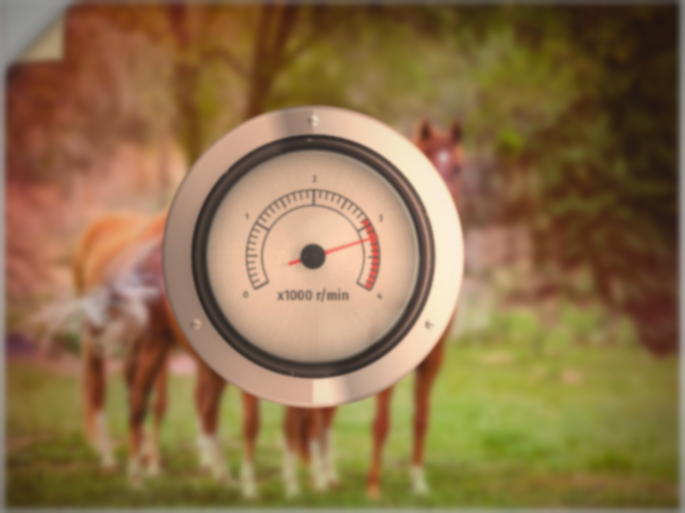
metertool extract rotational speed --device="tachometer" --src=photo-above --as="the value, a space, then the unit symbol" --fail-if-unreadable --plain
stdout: 3200 rpm
